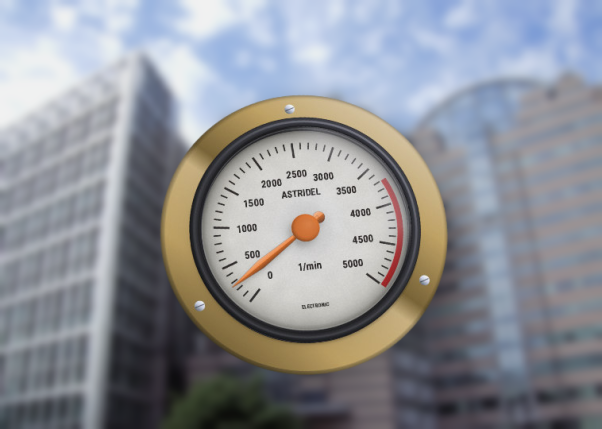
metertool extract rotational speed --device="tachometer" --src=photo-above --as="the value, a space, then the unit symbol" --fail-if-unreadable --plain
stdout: 250 rpm
